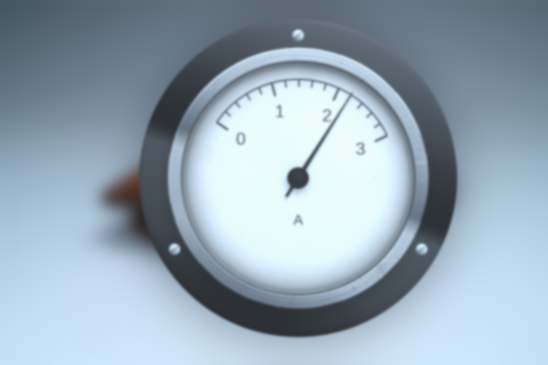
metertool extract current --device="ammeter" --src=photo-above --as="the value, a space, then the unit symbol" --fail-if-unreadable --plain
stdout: 2.2 A
